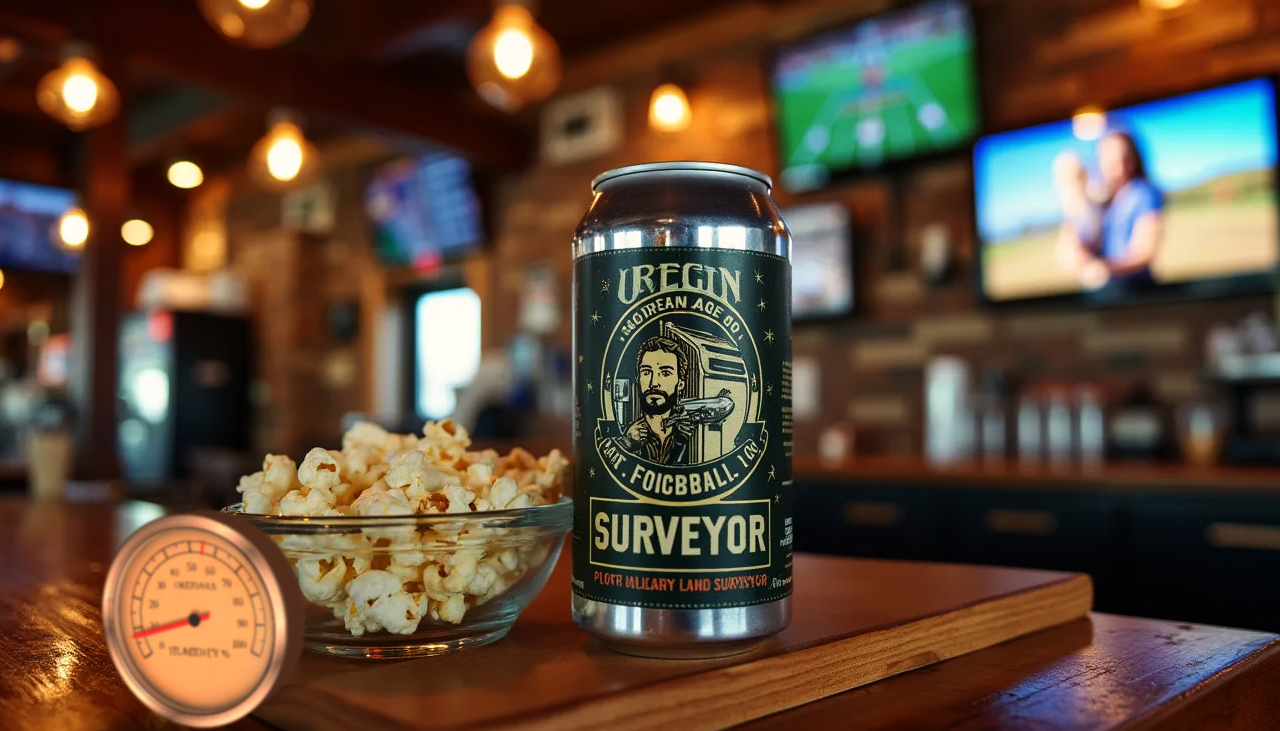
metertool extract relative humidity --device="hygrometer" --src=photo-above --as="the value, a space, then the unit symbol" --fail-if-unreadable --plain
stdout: 7.5 %
